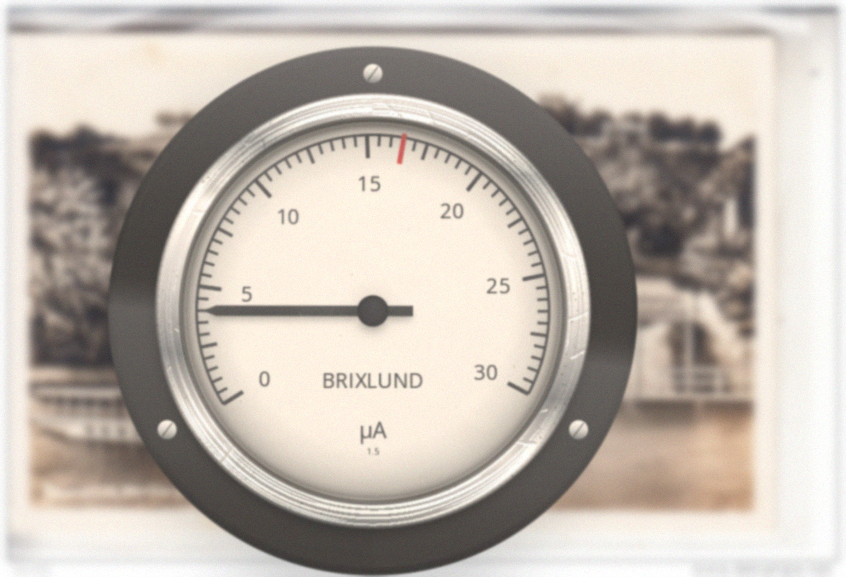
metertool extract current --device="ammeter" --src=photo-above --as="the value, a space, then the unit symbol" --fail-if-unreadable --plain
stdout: 4 µA
